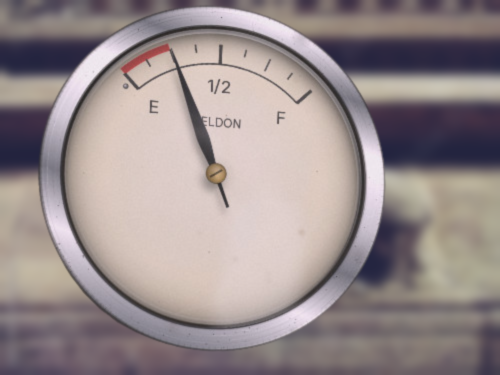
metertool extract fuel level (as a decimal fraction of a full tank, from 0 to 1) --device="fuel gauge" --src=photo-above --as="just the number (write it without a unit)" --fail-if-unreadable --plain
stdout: 0.25
